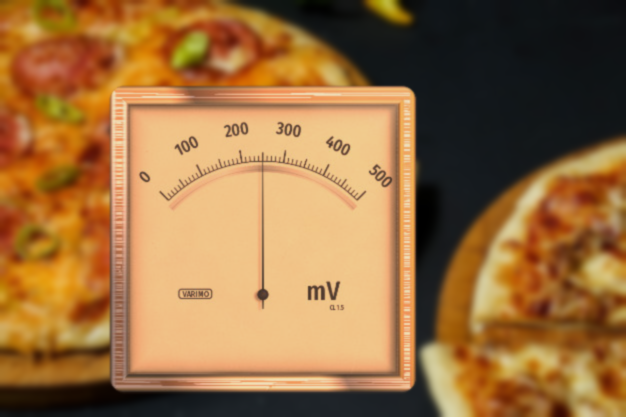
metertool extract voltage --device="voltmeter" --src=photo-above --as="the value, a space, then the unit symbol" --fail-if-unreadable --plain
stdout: 250 mV
